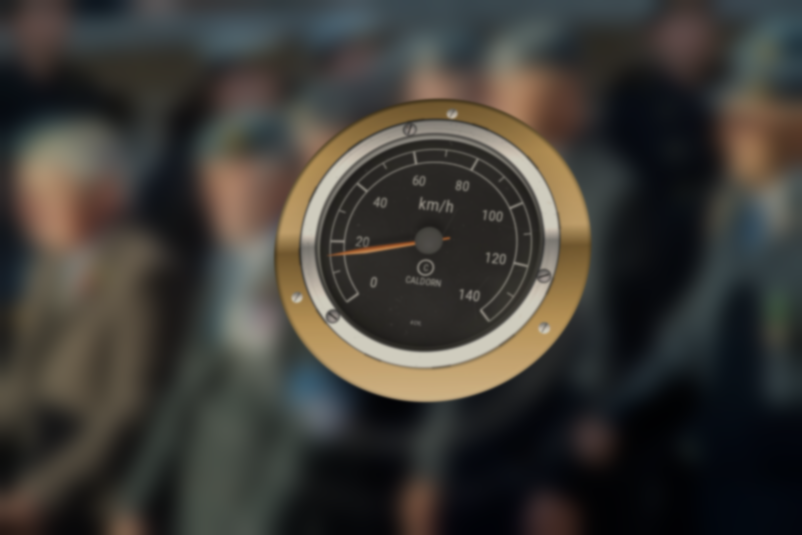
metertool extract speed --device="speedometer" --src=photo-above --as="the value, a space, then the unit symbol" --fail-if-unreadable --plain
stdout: 15 km/h
